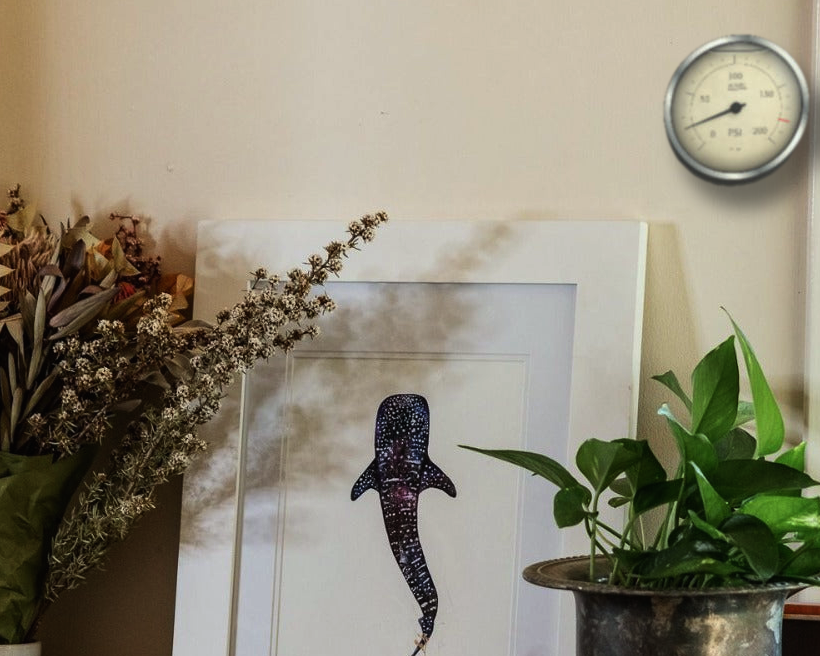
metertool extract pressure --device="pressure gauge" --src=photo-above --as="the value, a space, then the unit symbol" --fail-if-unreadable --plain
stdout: 20 psi
